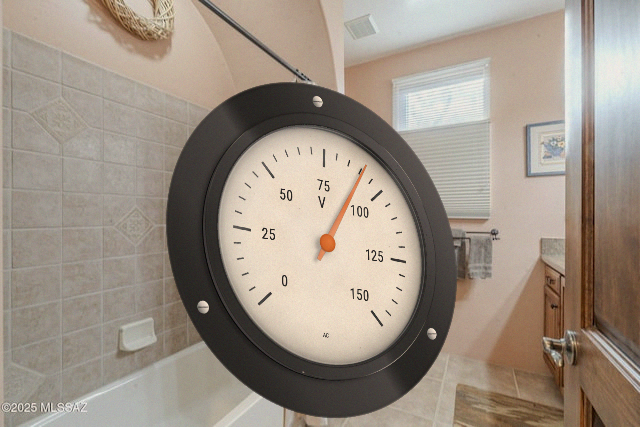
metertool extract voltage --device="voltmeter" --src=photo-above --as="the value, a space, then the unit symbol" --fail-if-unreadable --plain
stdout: 90 V
